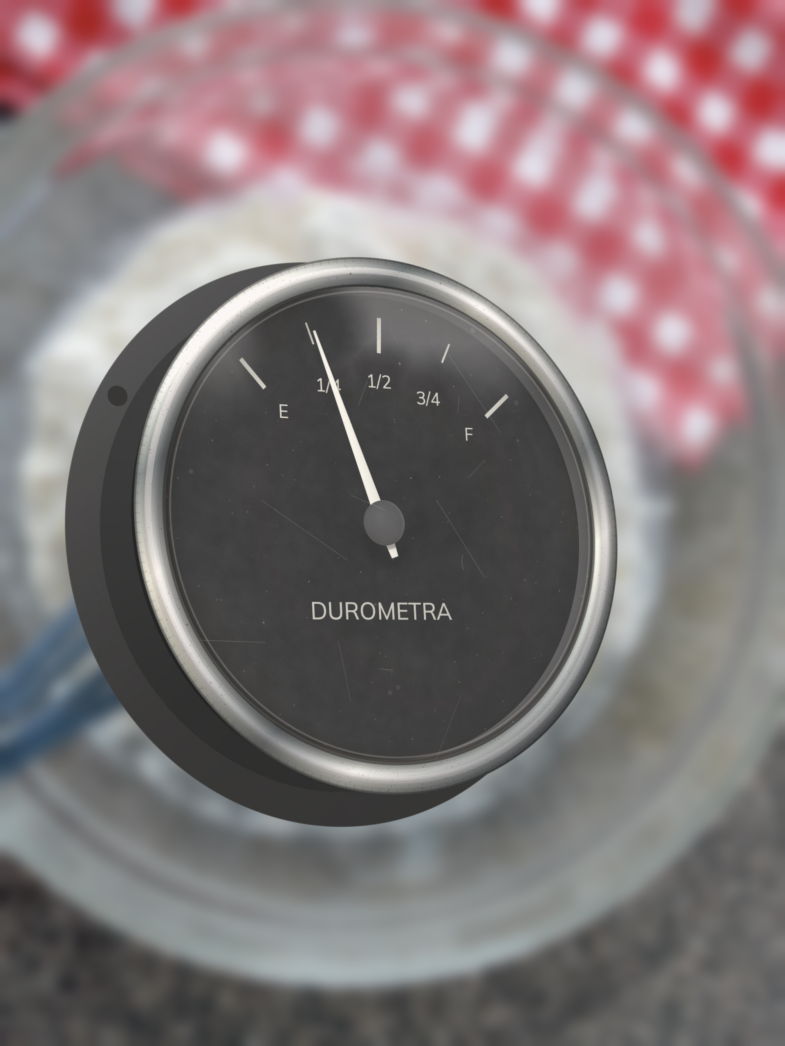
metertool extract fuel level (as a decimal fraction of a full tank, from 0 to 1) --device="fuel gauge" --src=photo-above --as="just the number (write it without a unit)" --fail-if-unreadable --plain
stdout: 0.25
